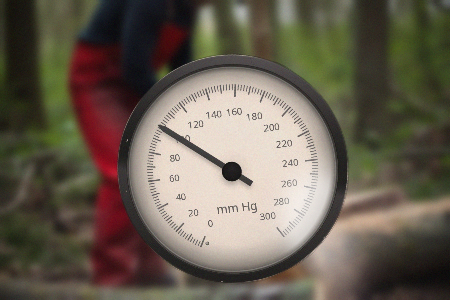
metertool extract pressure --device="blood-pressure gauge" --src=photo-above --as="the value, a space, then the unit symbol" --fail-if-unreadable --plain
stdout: 100 mmHg
